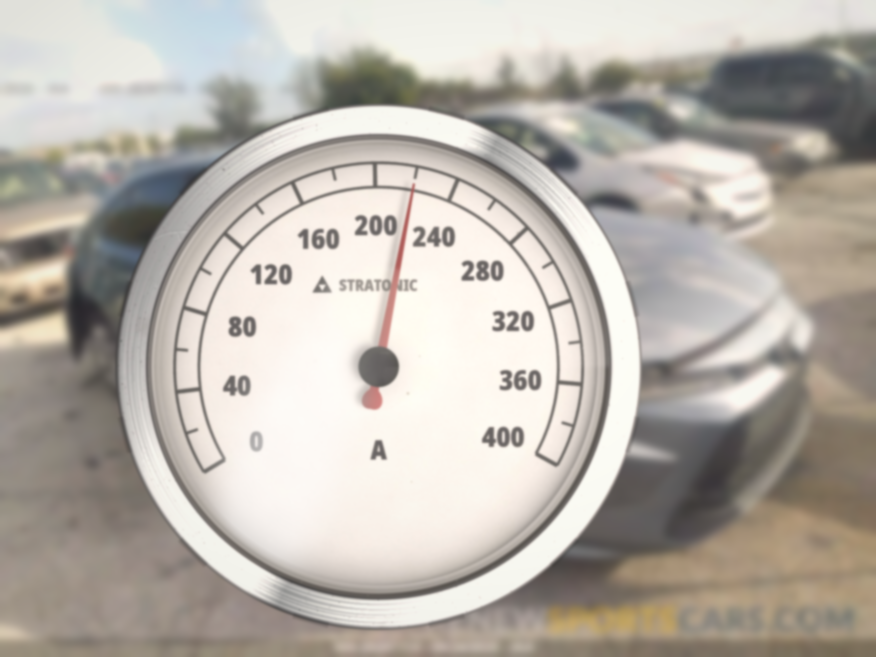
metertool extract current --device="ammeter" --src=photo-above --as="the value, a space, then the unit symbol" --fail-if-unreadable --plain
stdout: 220 A
